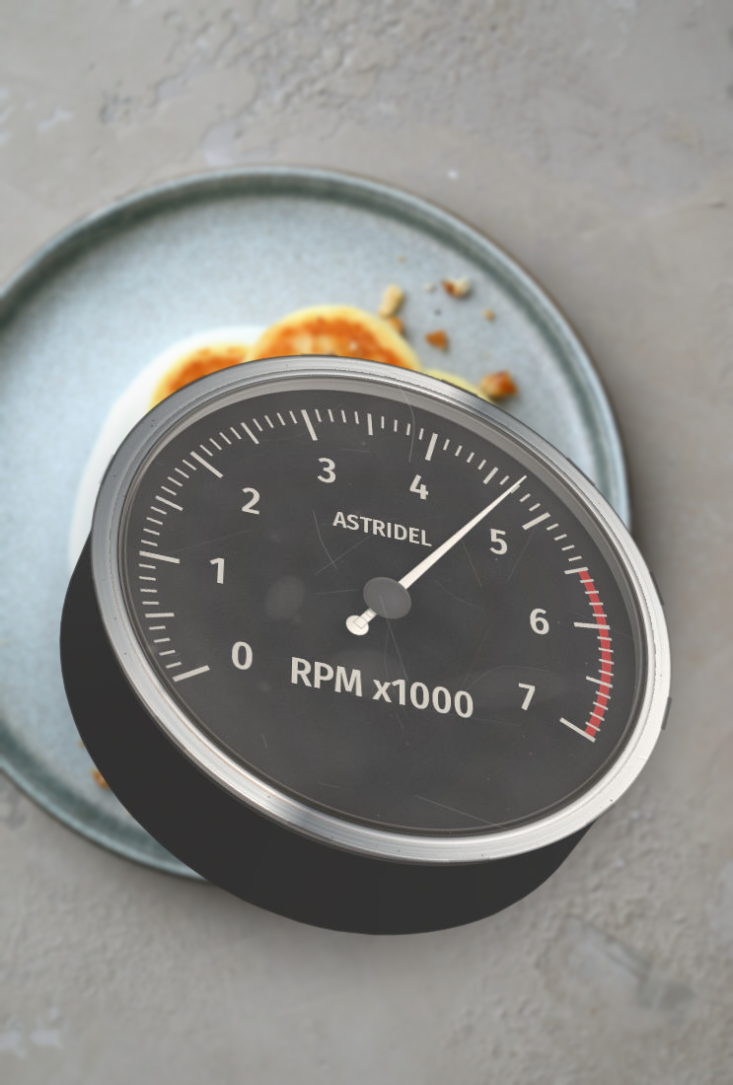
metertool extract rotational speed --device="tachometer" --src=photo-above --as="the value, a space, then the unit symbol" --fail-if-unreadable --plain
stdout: 4700 rpm
